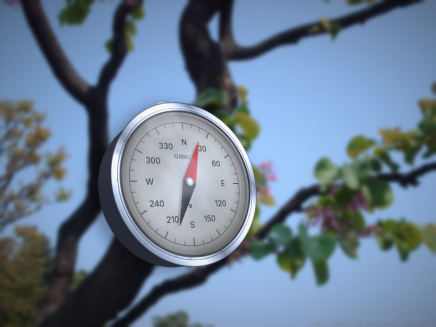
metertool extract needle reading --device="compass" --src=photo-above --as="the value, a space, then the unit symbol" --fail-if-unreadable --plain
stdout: 20 °
